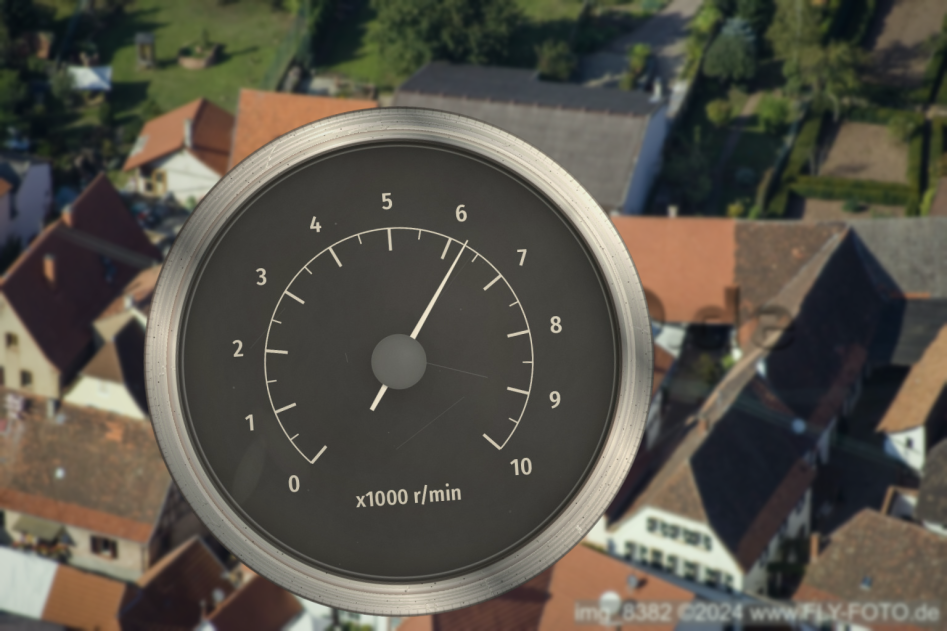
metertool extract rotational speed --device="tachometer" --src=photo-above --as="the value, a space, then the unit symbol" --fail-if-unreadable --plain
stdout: 6250 rpm
